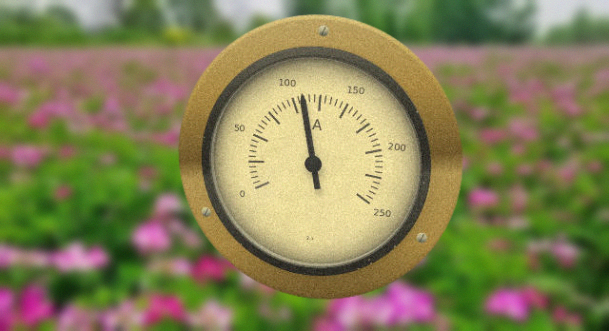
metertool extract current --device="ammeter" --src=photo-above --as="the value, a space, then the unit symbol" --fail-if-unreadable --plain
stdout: 110 A
